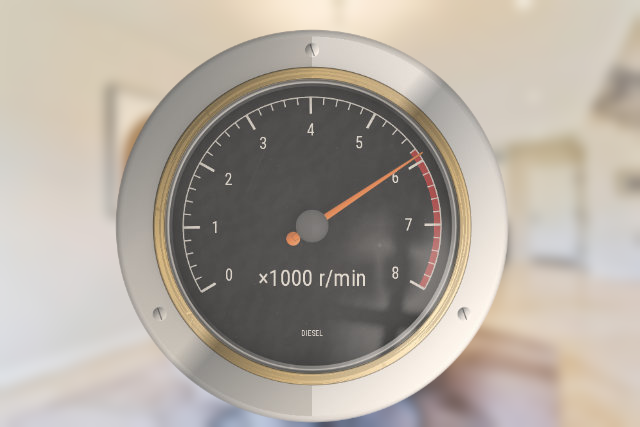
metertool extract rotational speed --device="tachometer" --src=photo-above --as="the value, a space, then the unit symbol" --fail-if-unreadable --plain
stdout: 5900 rpm
